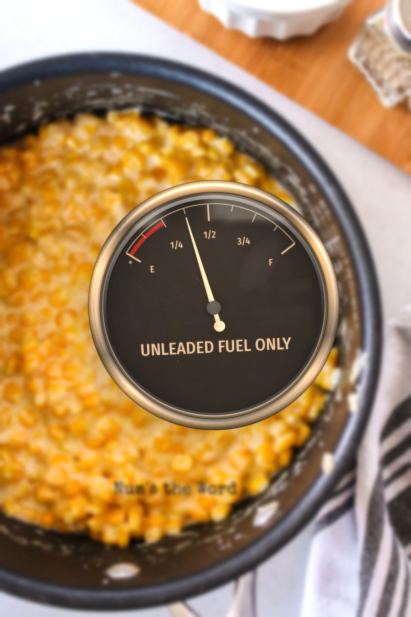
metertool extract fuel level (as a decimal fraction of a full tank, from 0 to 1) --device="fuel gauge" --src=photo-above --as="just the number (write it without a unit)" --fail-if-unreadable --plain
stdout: 0.375
